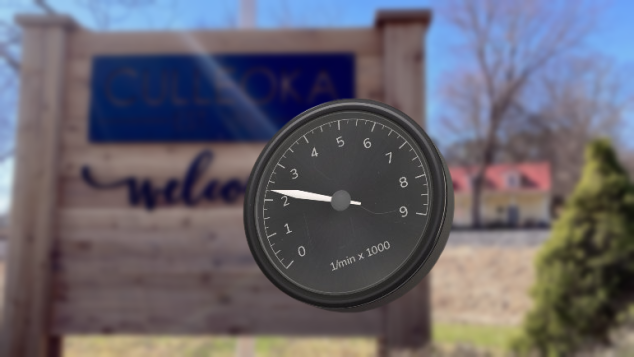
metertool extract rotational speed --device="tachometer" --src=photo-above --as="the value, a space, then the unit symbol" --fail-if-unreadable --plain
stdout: 2250 rpm
